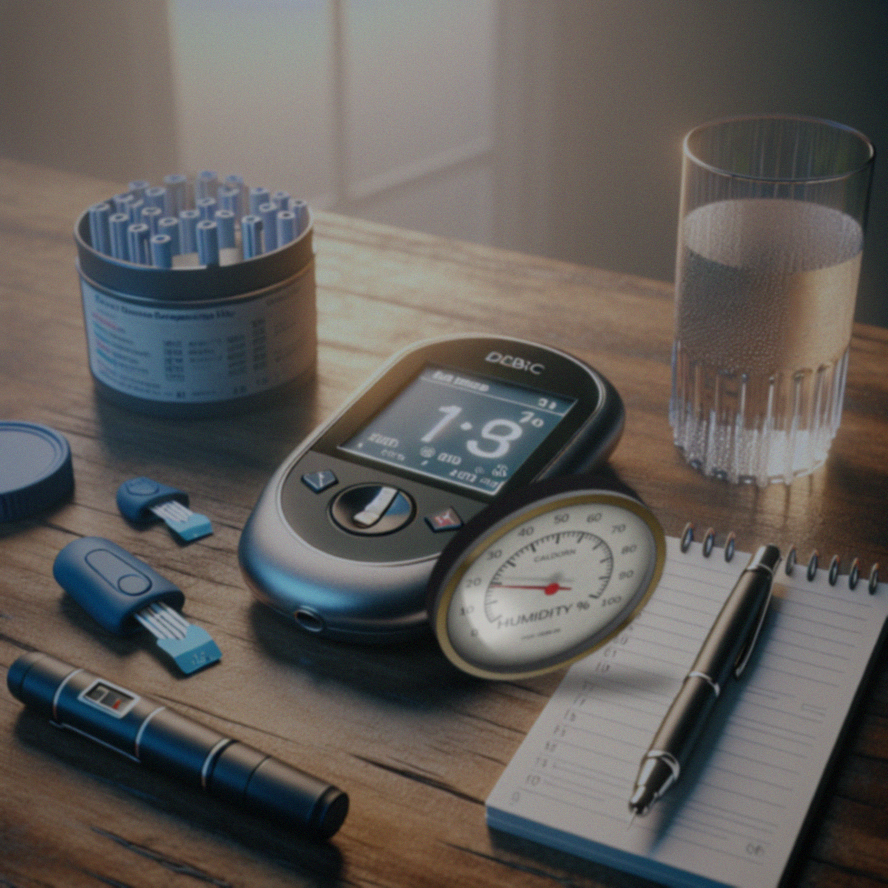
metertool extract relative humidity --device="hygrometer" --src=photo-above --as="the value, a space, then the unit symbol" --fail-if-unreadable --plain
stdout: 20 %
